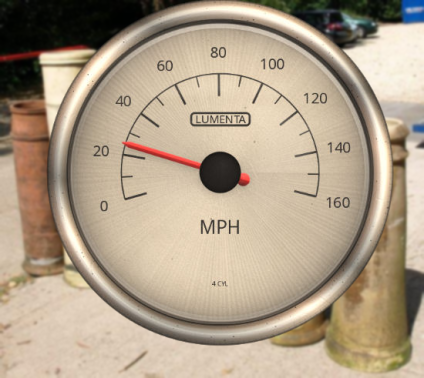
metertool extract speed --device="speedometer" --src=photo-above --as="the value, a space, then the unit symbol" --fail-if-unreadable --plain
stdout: 25 mph
